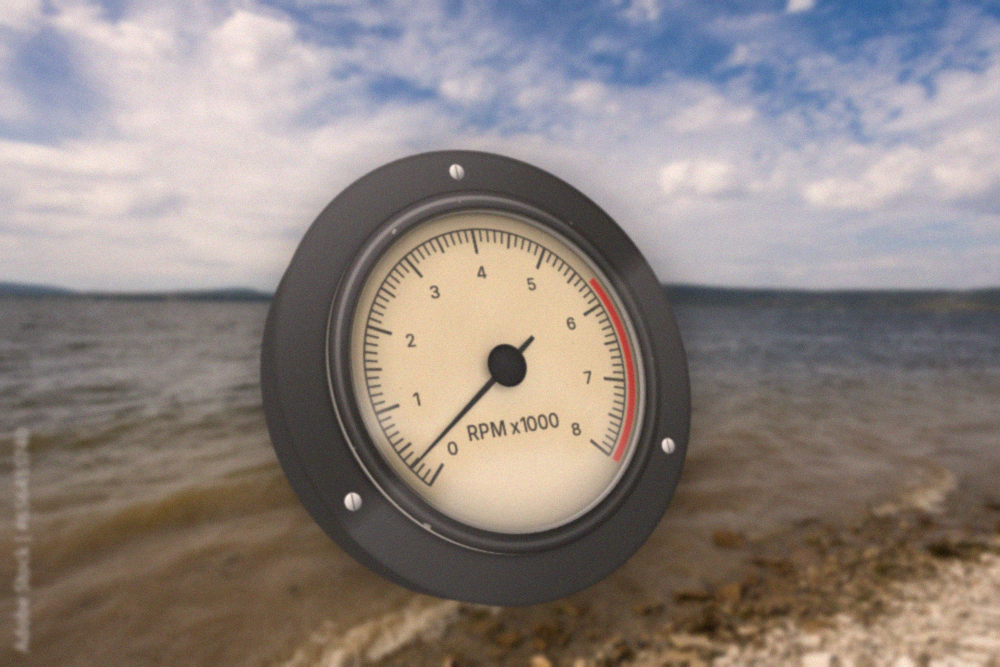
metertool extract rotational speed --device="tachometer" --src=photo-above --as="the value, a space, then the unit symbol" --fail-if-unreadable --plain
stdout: 300 rpm
